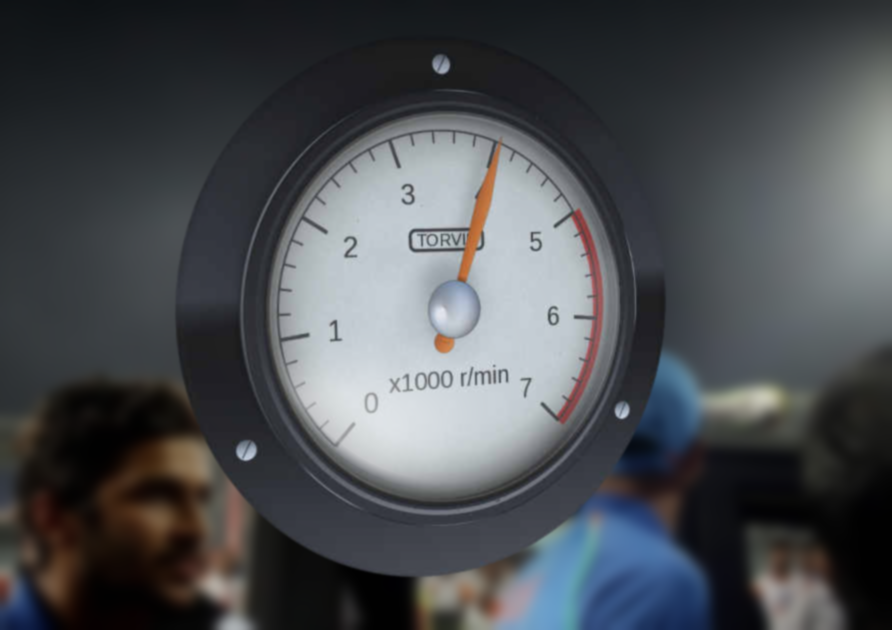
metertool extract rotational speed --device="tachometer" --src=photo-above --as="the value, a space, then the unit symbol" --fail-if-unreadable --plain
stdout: 4000 rpm
